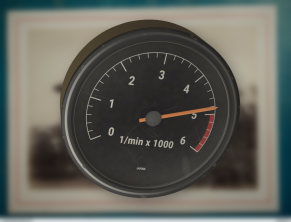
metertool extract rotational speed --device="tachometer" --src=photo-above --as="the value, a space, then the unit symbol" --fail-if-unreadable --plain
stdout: 4800 rpm
